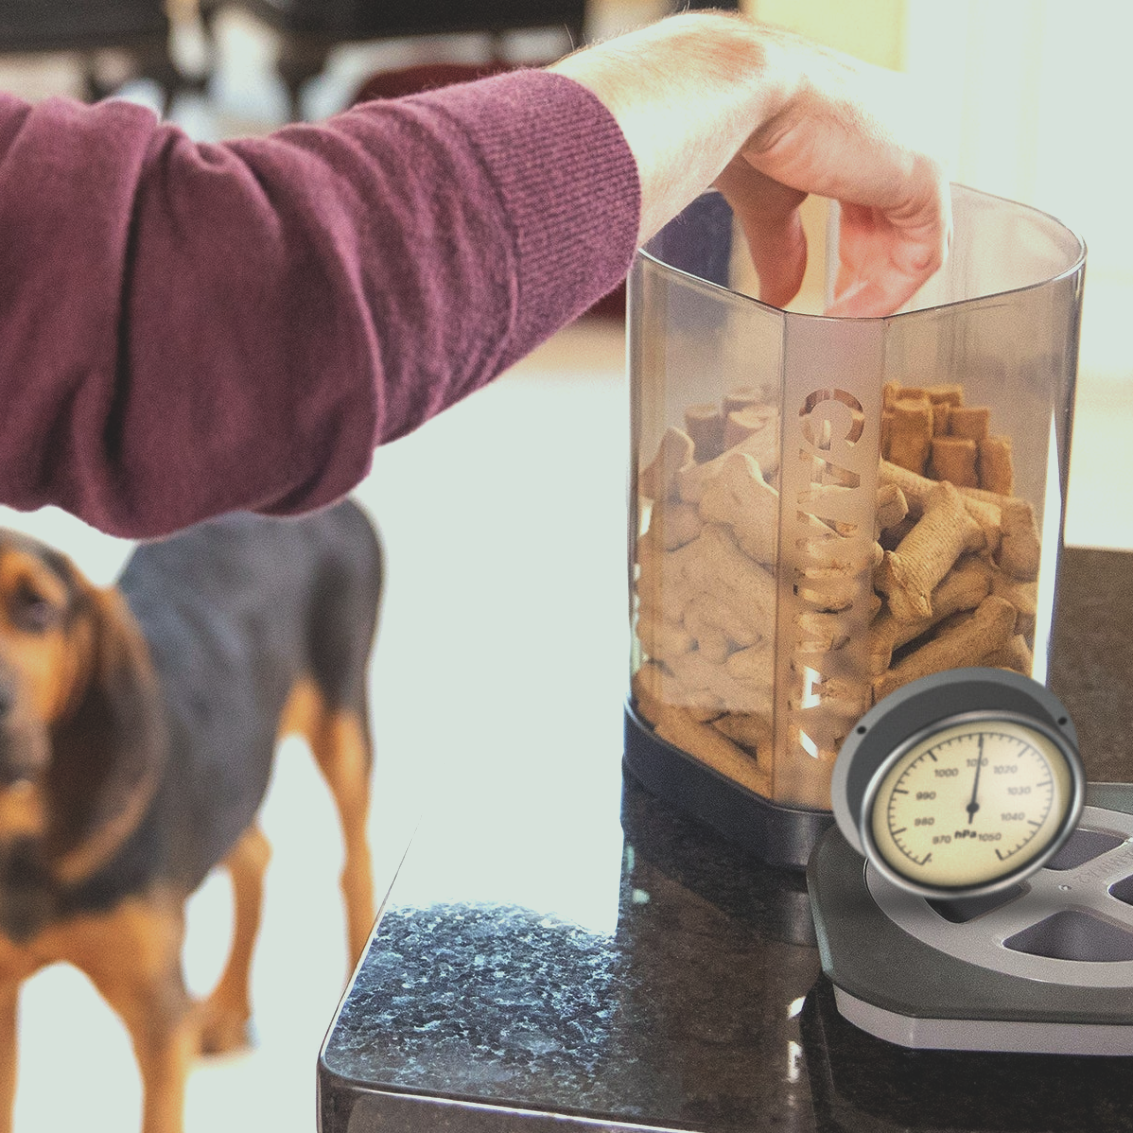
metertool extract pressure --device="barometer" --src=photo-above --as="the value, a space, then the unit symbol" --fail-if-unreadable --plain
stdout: 1010 hPa
